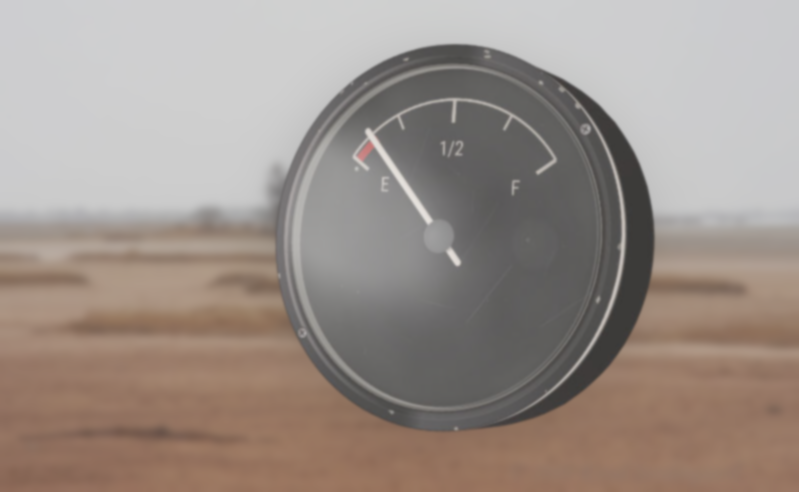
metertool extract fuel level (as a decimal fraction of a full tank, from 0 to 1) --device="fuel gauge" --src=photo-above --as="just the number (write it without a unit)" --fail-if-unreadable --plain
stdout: 0.125
